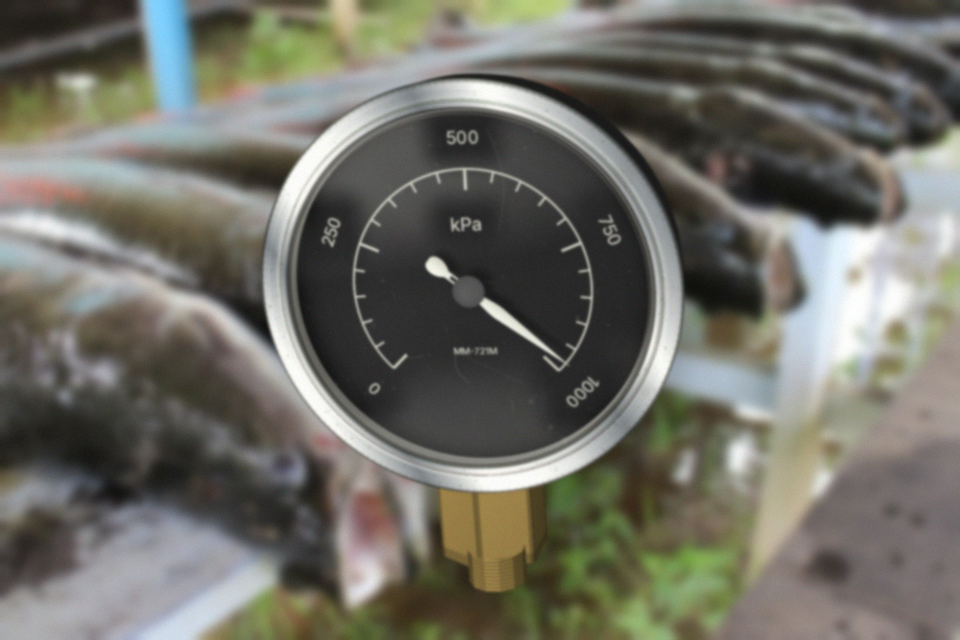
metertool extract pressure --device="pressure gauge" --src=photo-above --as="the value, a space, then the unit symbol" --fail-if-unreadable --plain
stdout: 975 kPa
